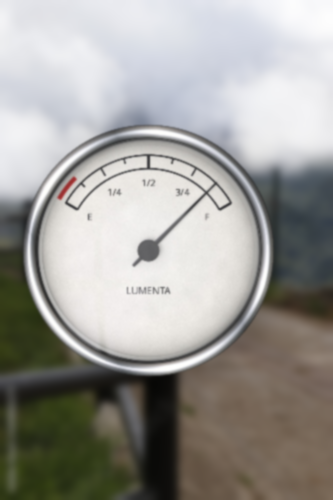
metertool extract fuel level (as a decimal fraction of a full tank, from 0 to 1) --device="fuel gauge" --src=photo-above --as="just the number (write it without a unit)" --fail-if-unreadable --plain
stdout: 0.875
